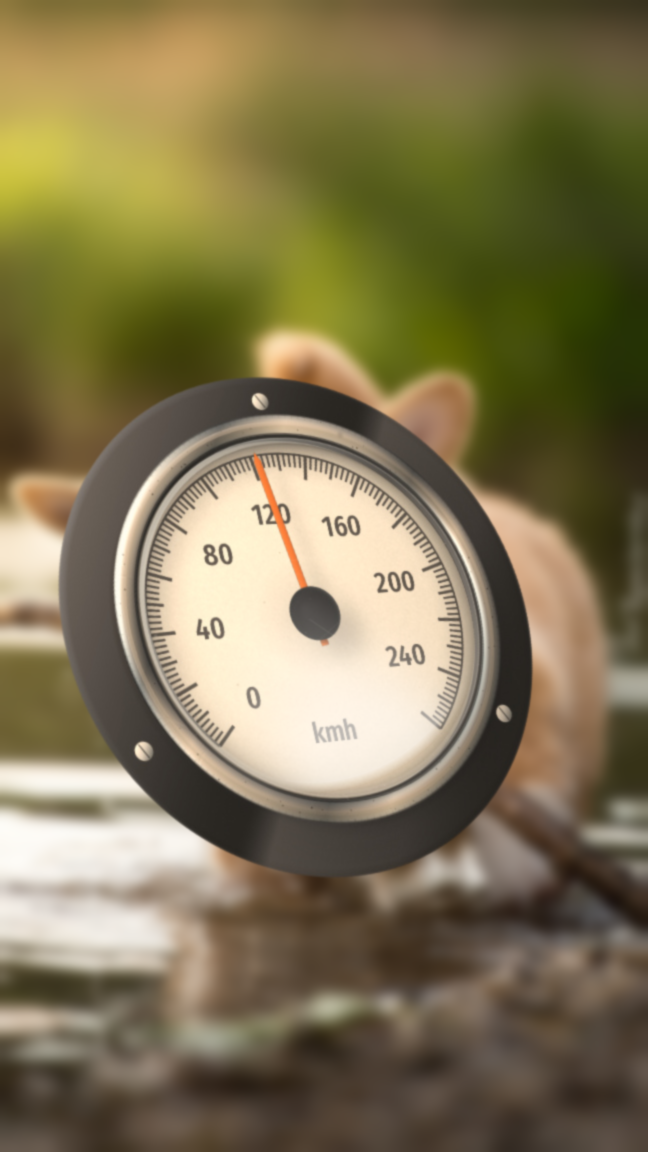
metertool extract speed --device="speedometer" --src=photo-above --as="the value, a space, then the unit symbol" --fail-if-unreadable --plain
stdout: 120 km/h
